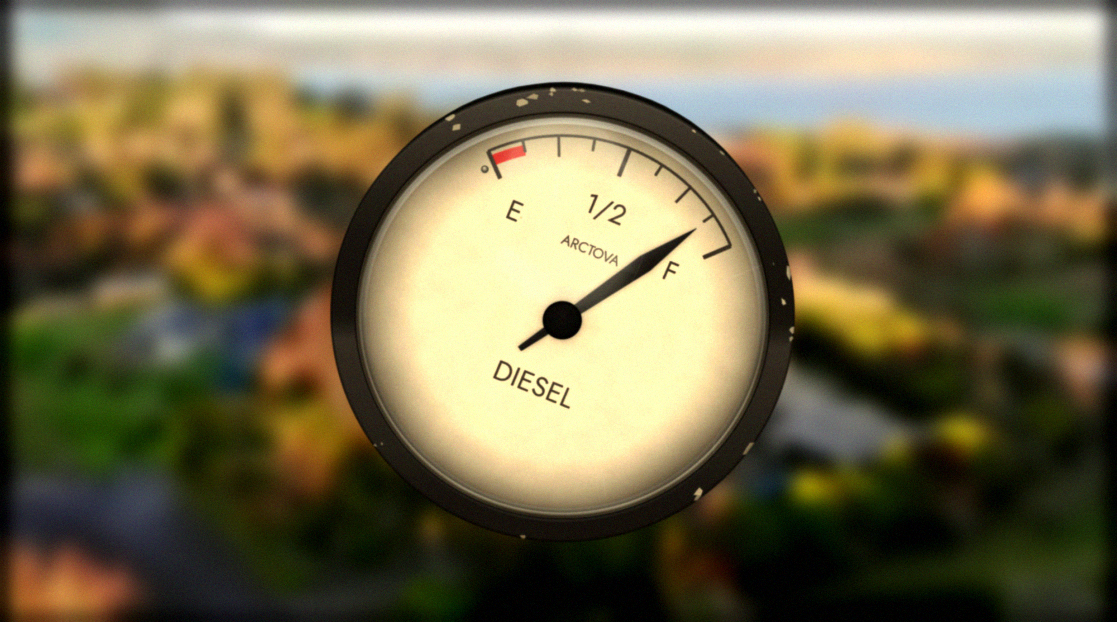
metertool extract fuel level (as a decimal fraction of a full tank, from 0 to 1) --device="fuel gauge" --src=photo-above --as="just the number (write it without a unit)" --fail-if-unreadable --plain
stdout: 0.875
